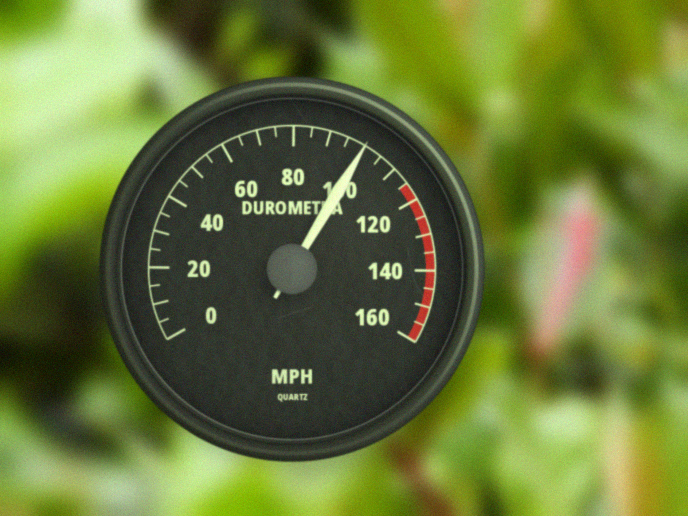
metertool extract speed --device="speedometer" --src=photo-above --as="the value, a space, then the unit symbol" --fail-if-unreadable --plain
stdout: 100 mph
